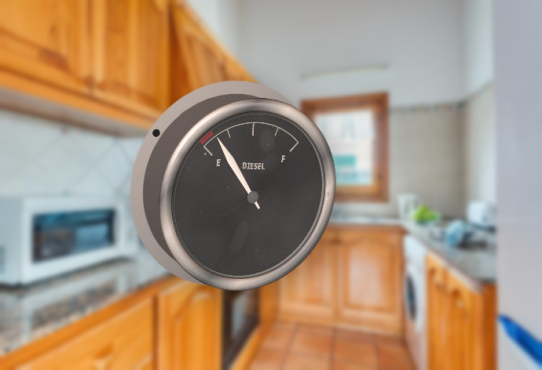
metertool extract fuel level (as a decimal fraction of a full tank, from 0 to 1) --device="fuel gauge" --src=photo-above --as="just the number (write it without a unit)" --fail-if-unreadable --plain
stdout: 0.125
